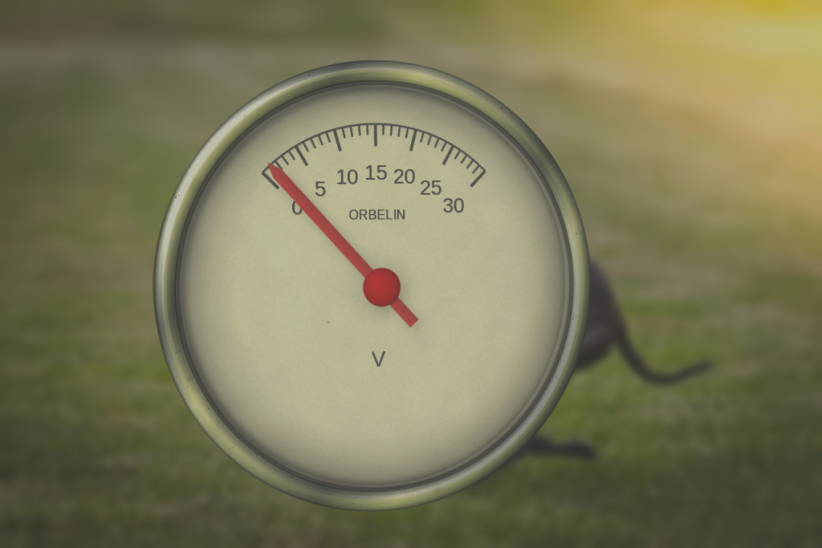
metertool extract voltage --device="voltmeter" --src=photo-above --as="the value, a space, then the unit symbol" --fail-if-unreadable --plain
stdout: 1 V
